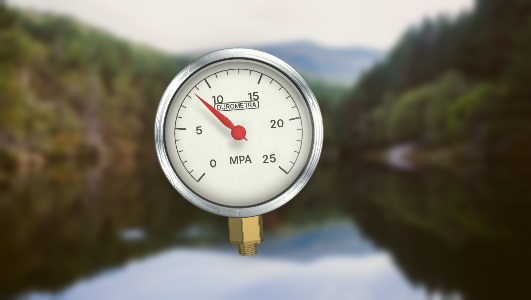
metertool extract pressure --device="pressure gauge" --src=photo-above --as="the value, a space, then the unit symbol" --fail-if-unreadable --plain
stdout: 8.5 MPa
